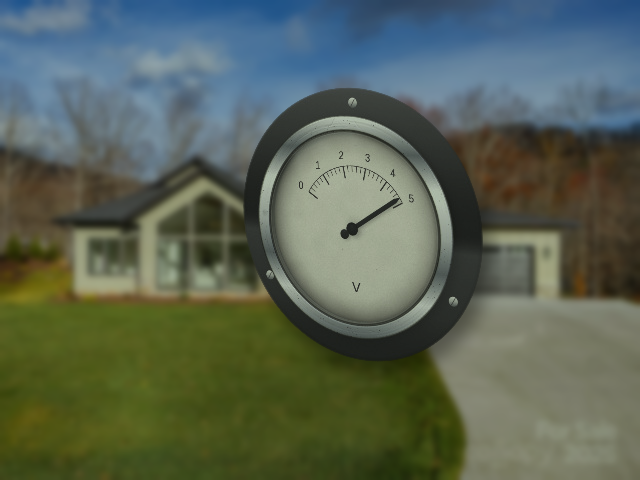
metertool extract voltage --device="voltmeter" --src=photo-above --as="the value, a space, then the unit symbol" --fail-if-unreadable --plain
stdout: 4.8 V
